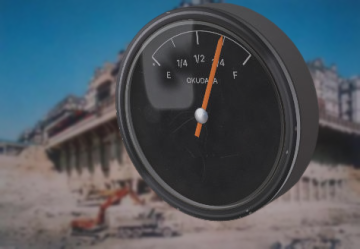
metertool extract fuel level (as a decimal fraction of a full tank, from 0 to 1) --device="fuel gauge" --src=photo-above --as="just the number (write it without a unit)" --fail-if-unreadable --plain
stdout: 0.75
